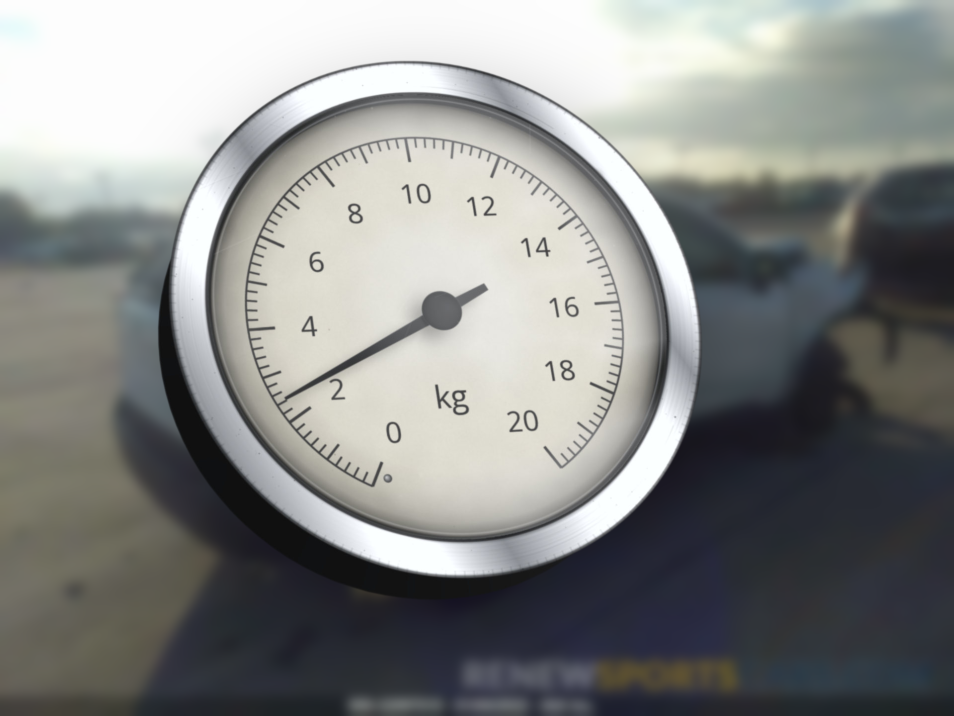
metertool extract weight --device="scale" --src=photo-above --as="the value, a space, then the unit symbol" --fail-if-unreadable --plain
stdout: 2.4 kg
